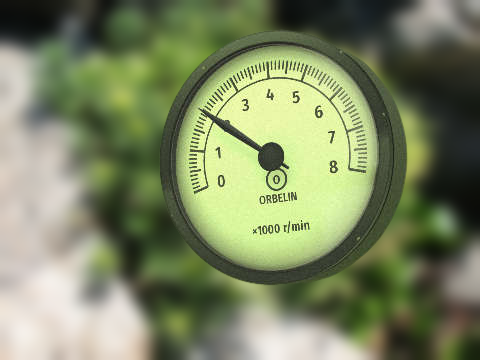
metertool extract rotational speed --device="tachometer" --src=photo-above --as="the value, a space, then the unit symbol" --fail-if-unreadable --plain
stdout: 2000 rpm
